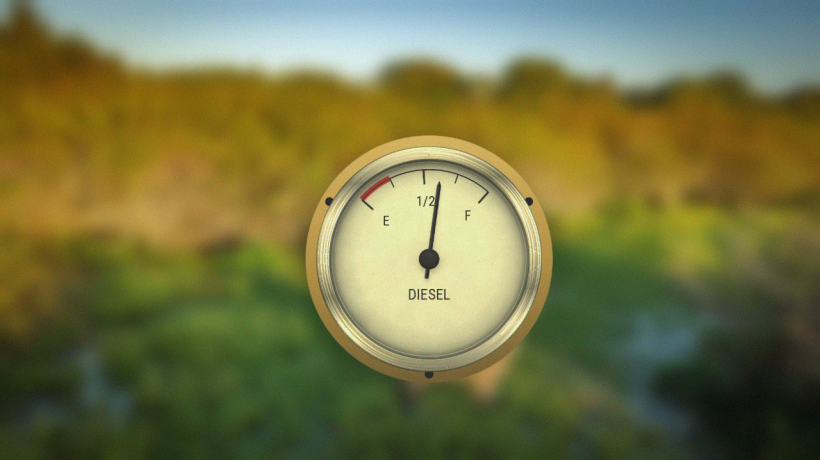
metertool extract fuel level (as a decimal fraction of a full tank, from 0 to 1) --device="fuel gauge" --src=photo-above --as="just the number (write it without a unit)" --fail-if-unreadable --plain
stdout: 0.625
